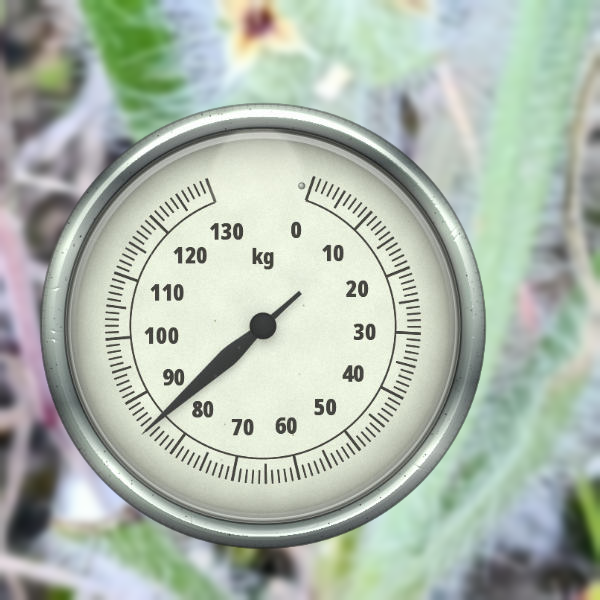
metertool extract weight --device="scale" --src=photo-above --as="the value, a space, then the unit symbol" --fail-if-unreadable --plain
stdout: 85 kg
